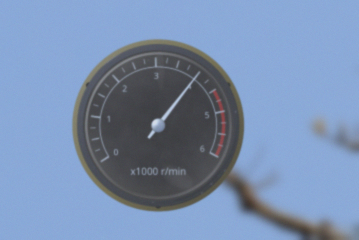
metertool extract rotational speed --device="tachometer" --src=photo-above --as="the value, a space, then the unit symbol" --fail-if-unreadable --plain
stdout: 4000 rpm
